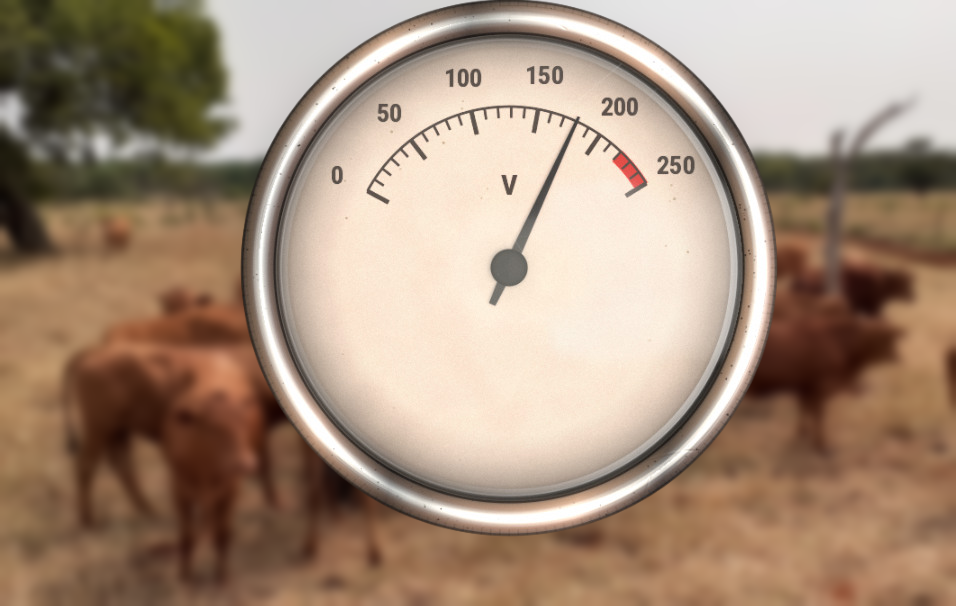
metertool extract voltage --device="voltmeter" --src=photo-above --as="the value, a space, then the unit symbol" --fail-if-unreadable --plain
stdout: 180 V
